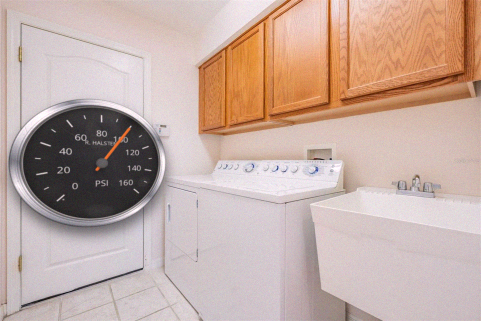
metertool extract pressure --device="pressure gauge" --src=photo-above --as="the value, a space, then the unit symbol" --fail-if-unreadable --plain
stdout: 100 psi
